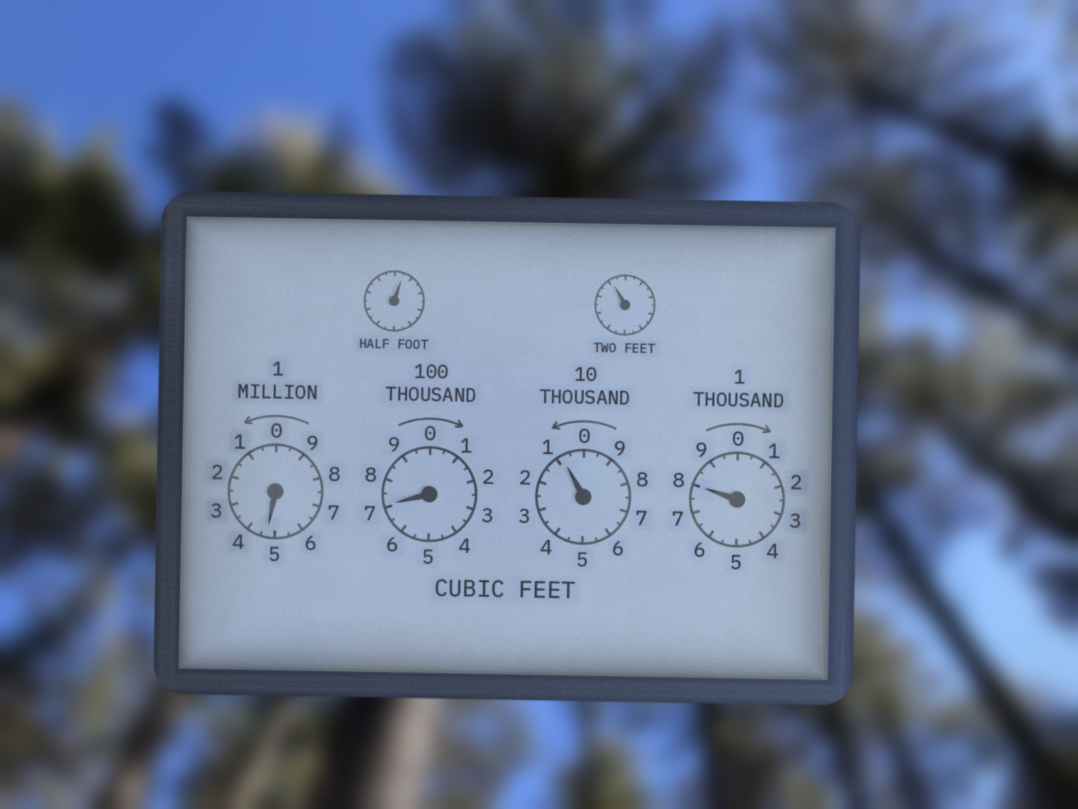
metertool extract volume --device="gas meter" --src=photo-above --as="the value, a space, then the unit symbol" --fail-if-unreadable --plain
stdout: 470800 ft³
